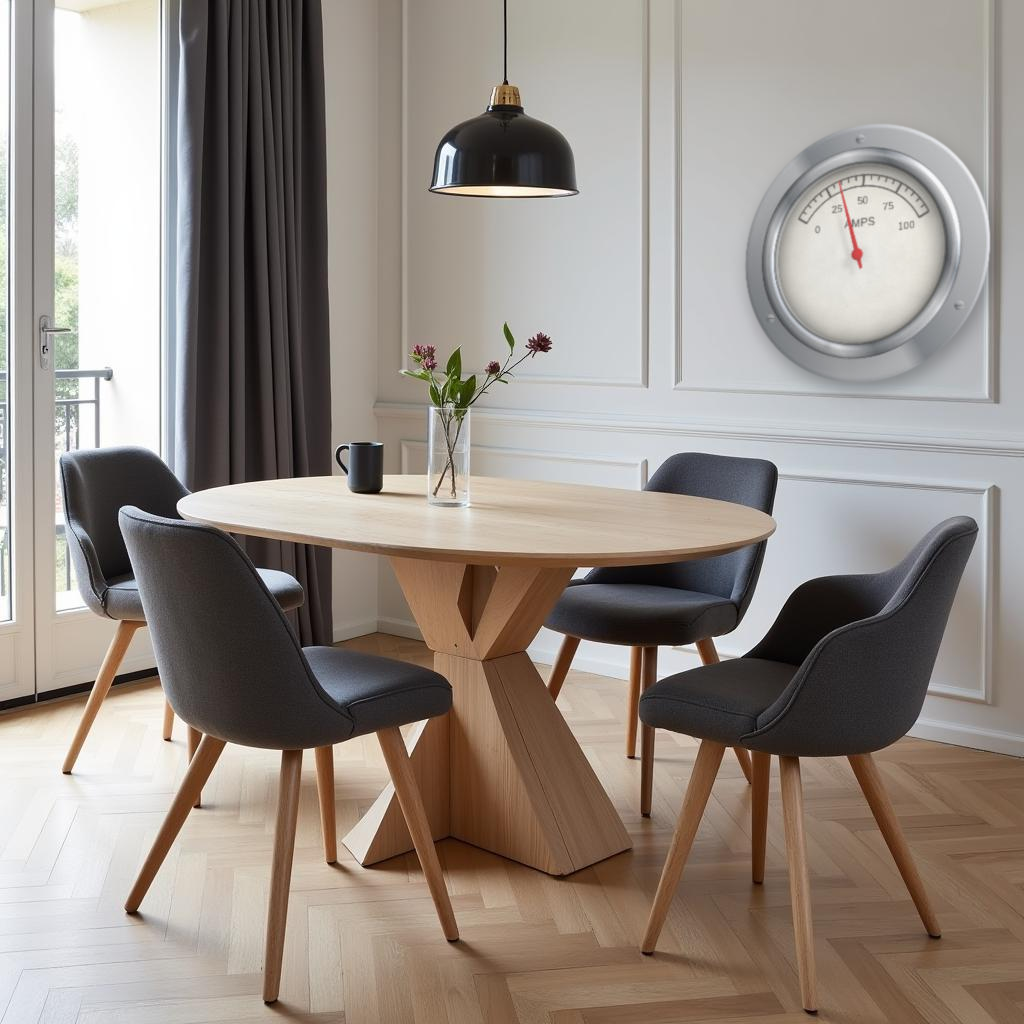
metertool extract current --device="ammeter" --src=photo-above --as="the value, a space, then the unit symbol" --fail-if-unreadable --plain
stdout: 35 A
